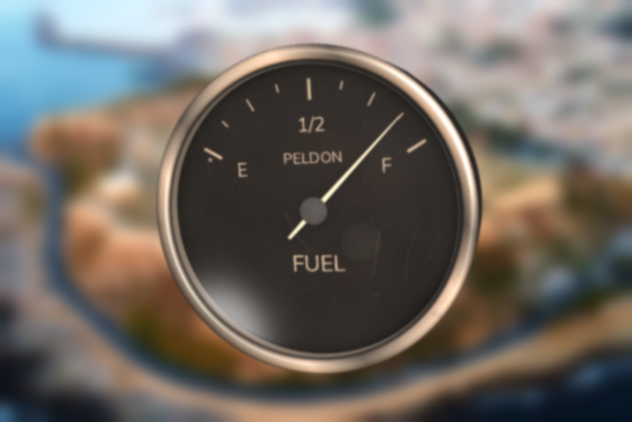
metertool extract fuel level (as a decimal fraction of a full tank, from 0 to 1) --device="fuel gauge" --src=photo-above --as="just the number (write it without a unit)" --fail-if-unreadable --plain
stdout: 0.875
